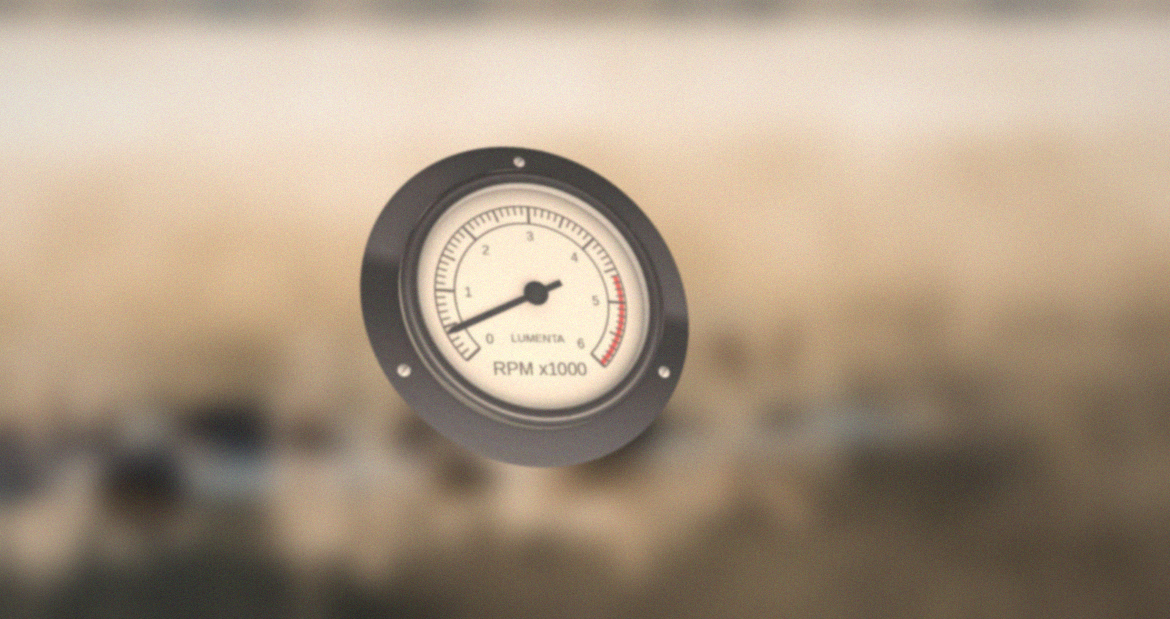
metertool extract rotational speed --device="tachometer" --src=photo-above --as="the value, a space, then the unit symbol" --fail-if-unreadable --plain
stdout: 400 rpm
